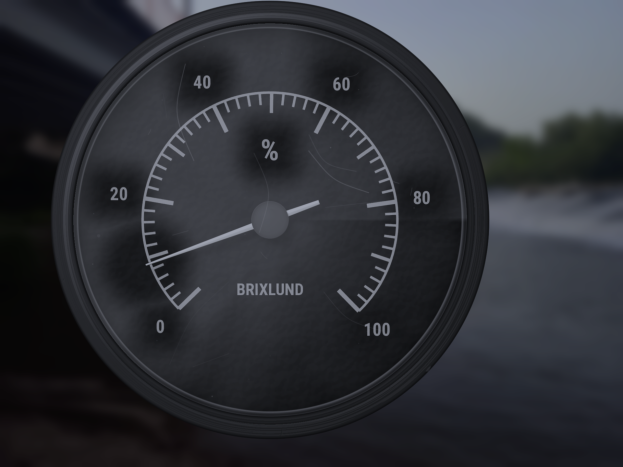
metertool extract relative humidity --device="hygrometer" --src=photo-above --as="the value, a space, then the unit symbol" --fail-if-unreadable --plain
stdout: 9 %
